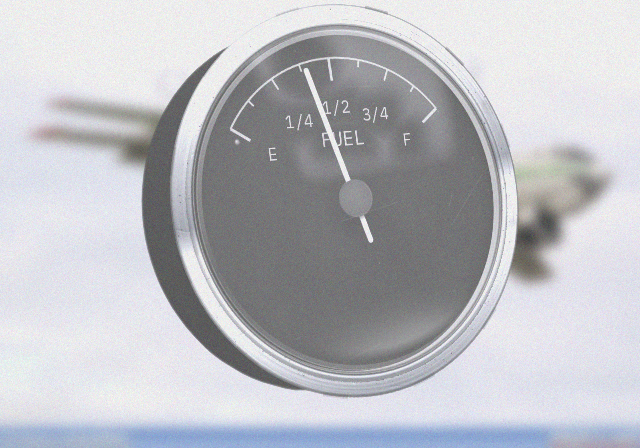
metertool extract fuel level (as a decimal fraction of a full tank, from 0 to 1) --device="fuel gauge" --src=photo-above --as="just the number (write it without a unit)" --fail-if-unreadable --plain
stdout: 0.375
